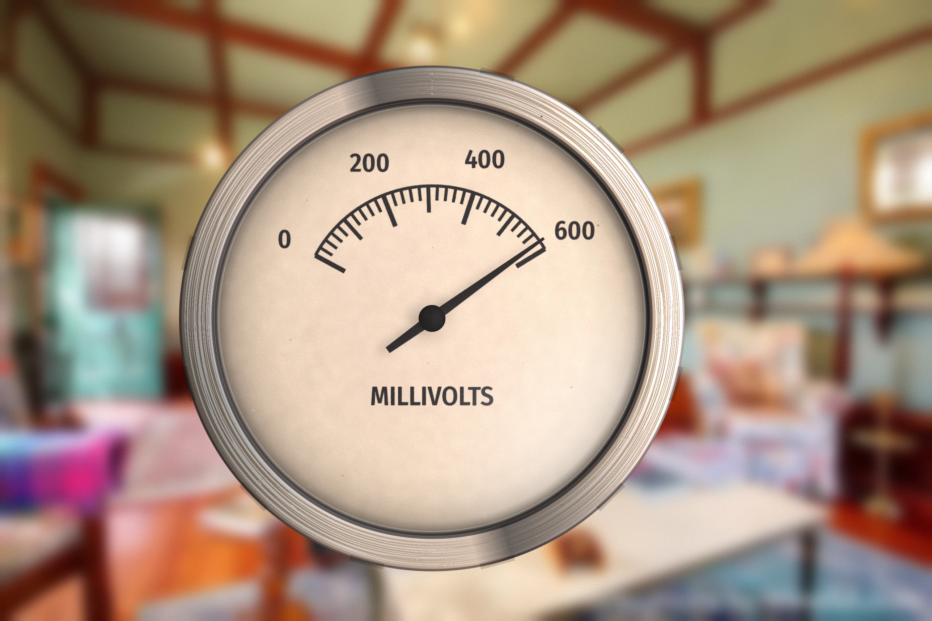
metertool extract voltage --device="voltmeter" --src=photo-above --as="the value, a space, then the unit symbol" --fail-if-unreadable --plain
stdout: 580 mV
